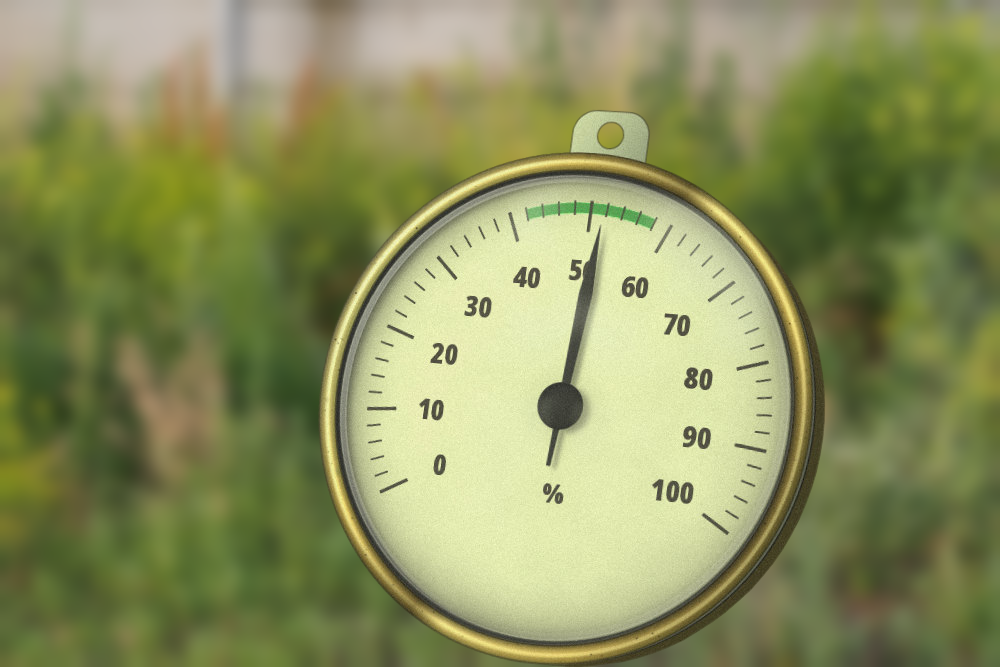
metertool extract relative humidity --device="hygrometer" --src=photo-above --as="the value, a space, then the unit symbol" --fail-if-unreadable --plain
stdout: 52 %
